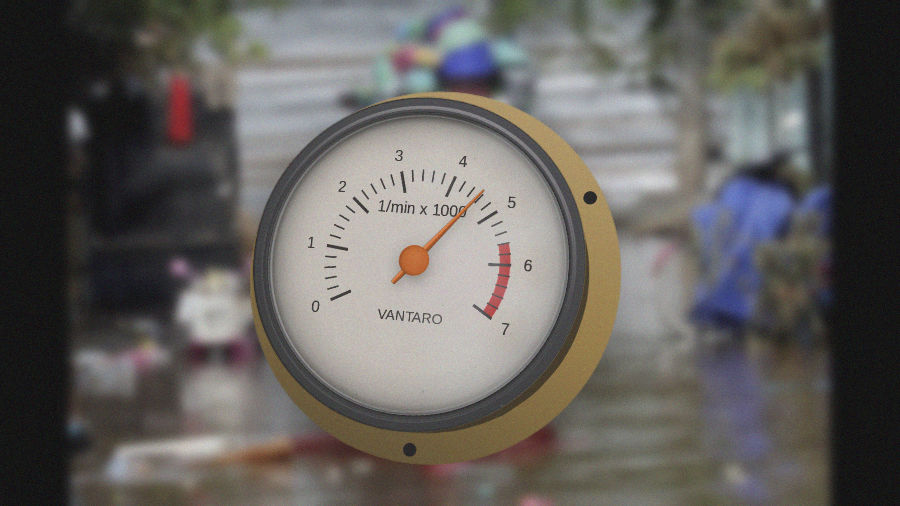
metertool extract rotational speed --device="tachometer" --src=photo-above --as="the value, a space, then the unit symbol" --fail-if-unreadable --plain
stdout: 4600 rpm
